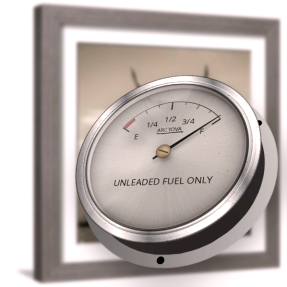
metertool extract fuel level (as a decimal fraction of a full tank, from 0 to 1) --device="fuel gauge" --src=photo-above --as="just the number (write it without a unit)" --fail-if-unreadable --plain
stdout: 1
